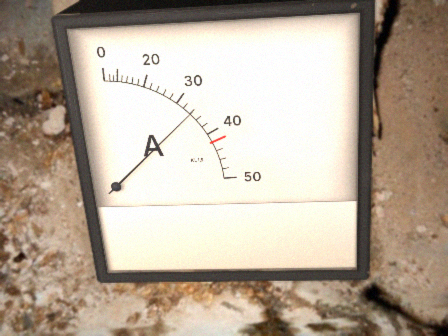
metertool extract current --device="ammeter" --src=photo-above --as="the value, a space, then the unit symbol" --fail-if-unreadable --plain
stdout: 34 A
